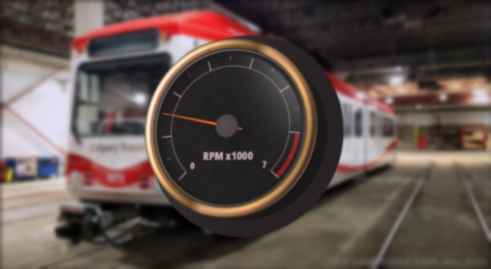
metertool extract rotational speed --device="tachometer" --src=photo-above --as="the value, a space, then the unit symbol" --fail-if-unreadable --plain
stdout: 1500 rpm
